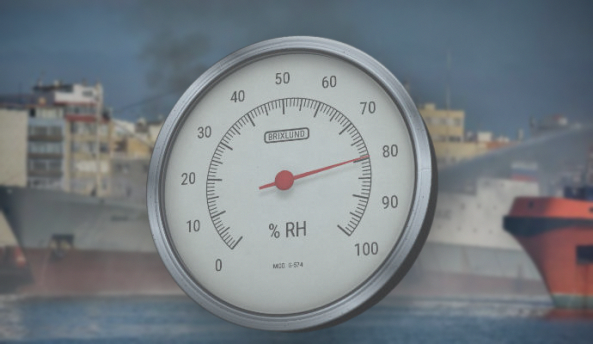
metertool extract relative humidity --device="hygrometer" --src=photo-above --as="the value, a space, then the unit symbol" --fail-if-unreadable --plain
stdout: 80 %
